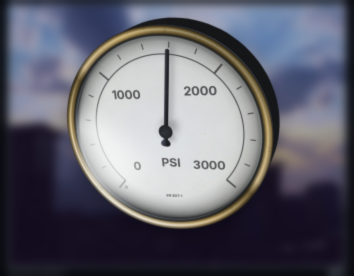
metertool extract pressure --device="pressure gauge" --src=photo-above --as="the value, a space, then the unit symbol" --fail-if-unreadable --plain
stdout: 1600 psi
